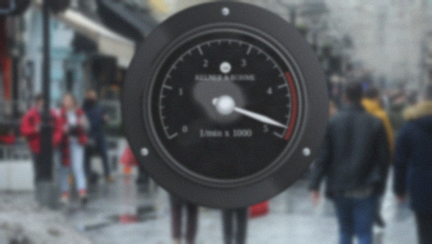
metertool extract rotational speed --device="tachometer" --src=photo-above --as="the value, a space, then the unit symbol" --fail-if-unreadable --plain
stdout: 4800 rpm
